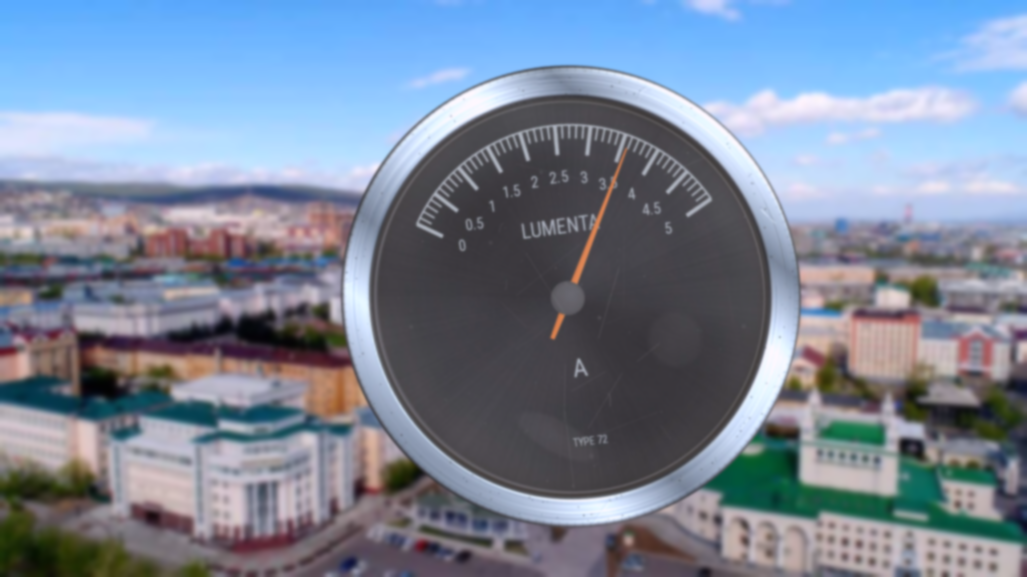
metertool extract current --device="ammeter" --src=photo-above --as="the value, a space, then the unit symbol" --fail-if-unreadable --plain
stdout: 3.6 A
